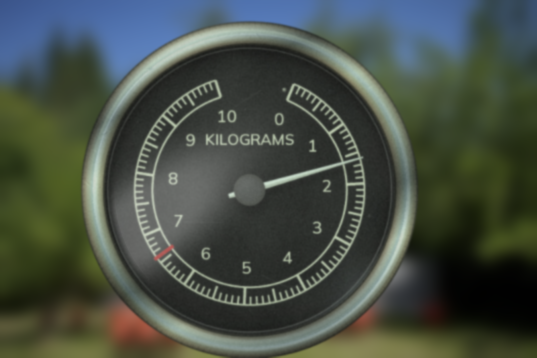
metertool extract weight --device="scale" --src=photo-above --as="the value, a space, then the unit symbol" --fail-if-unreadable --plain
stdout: 1.6 kg
